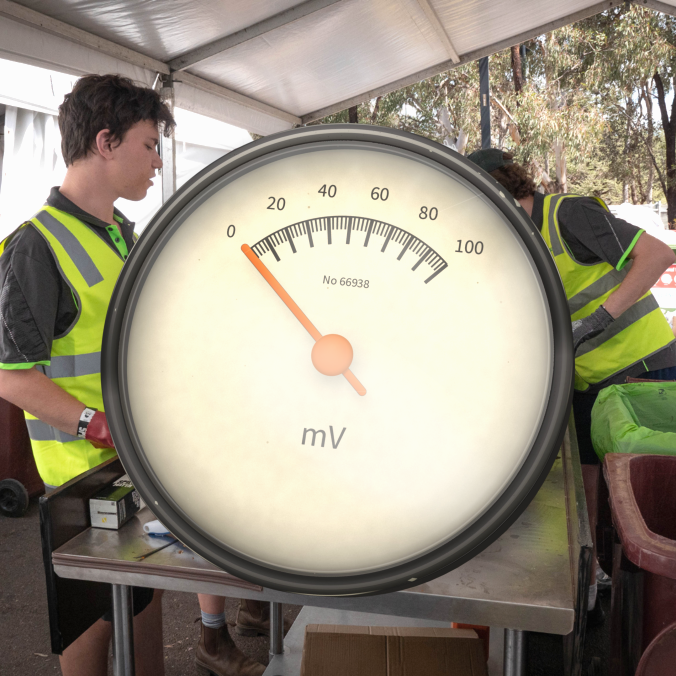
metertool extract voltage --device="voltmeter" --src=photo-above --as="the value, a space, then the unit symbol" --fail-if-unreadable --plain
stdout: 0 mV
